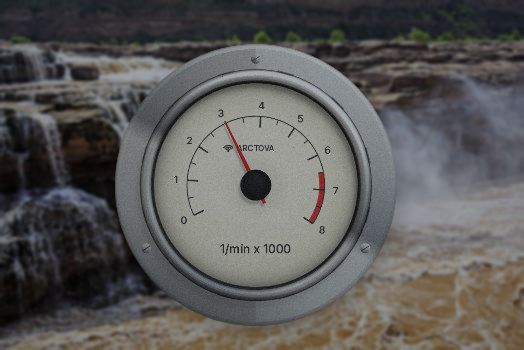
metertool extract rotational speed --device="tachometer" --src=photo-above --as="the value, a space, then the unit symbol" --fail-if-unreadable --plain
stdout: 3000 rpm
